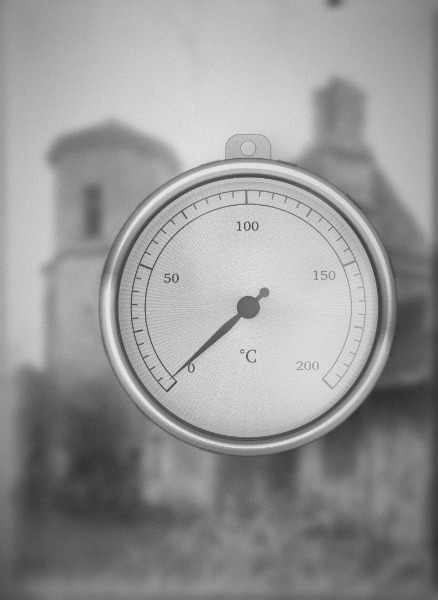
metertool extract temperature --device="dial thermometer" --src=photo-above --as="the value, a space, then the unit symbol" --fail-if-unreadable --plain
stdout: 2.5 °C
